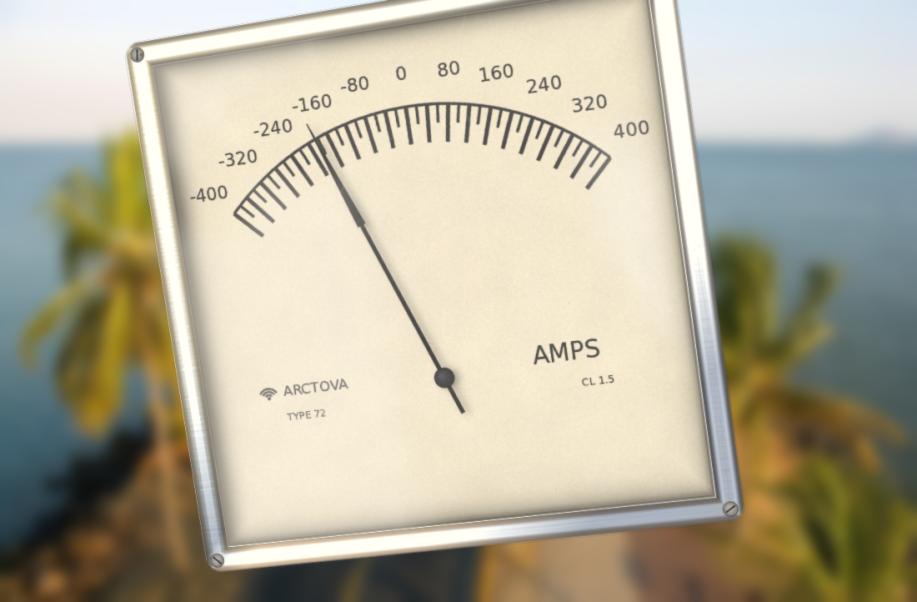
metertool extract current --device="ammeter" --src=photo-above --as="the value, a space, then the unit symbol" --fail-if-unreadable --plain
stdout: -180 A
